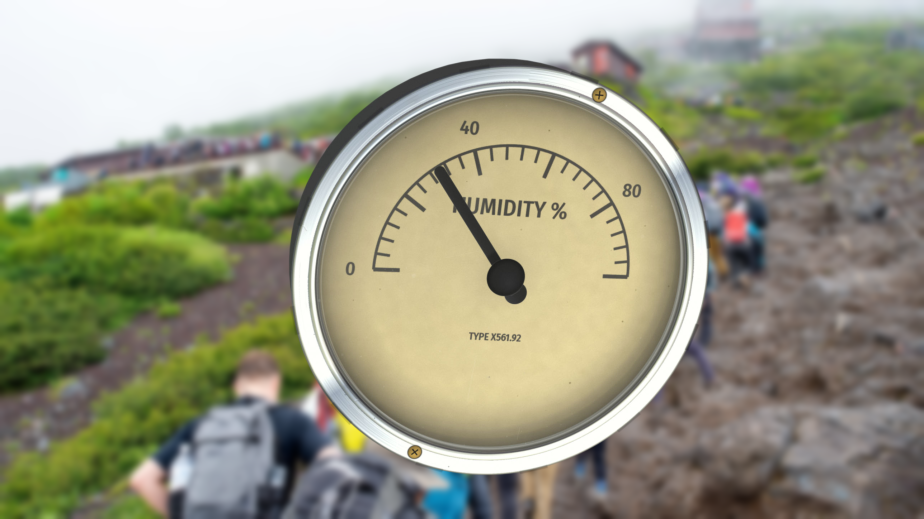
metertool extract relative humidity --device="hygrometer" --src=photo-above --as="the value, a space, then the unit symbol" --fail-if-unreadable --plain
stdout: 30 %
